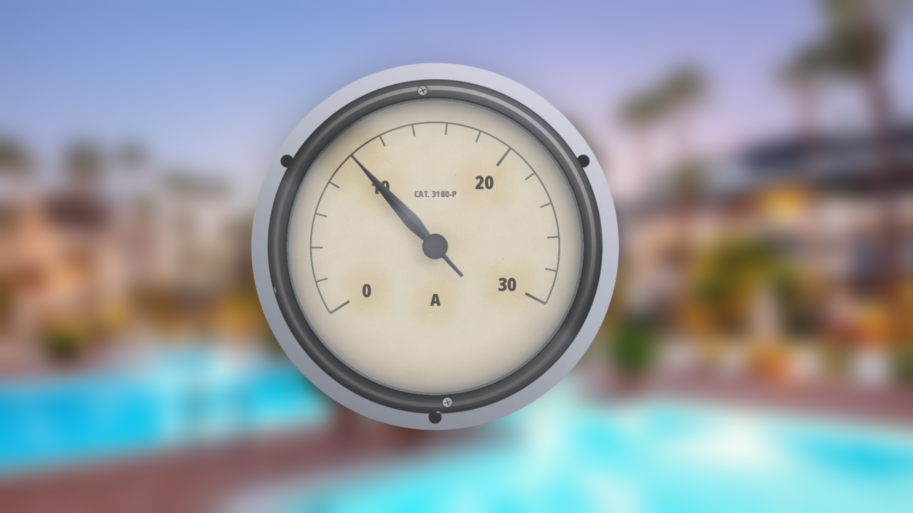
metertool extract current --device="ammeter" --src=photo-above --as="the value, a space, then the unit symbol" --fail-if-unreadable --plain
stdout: 10 A
